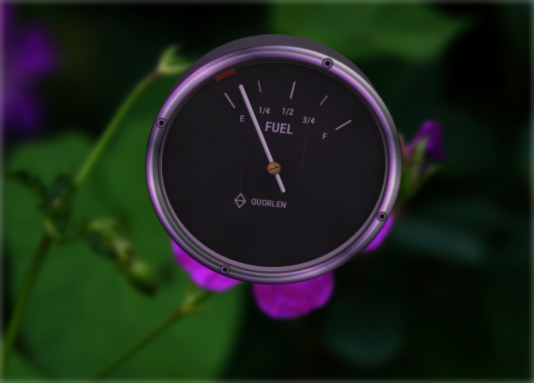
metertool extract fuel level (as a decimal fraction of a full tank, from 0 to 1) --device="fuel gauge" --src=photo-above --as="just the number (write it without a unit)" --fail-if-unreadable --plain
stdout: 0.125
